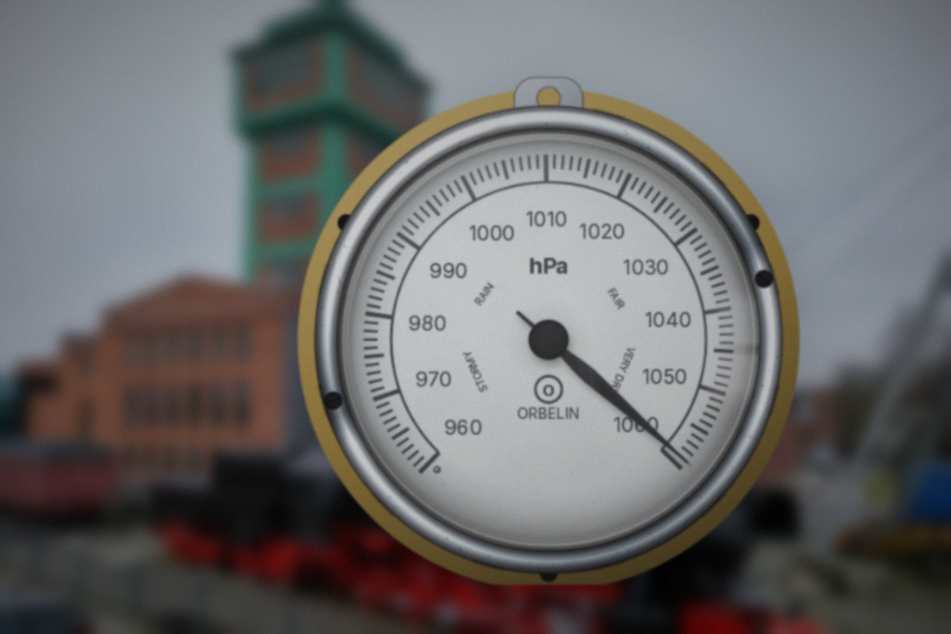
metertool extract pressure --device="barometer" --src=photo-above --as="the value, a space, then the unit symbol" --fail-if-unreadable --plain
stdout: 1059 hPa
